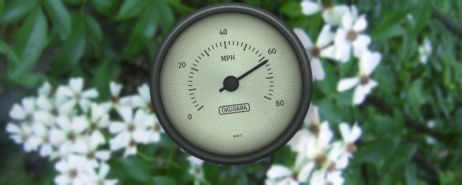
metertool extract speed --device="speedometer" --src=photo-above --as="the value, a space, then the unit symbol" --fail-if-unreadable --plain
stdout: 62 mph
